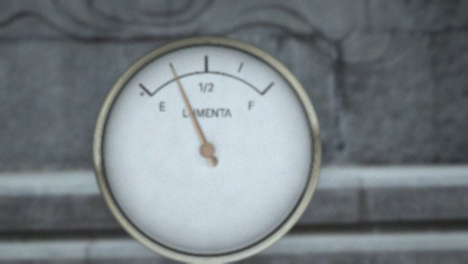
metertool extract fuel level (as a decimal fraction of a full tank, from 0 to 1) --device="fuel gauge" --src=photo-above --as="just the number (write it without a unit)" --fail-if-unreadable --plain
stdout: 0.25
